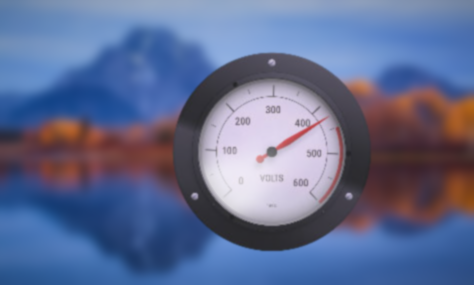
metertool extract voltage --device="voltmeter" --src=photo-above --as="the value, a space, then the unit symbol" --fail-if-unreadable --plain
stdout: 425 V
